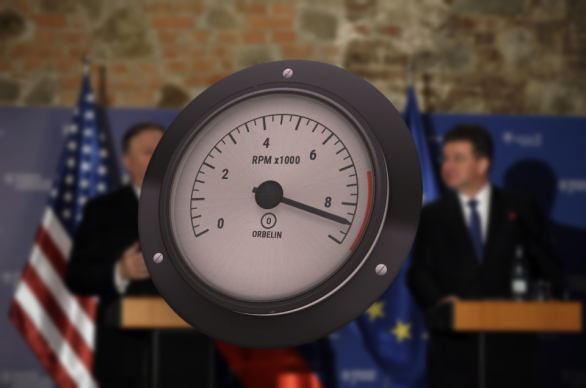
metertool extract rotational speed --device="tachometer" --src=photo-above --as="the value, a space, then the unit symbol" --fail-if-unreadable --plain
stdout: 8500 rpm
